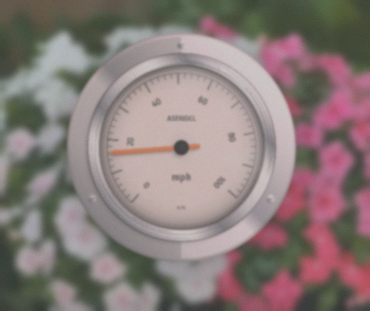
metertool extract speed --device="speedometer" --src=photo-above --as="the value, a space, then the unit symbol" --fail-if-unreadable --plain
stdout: 16 mph
